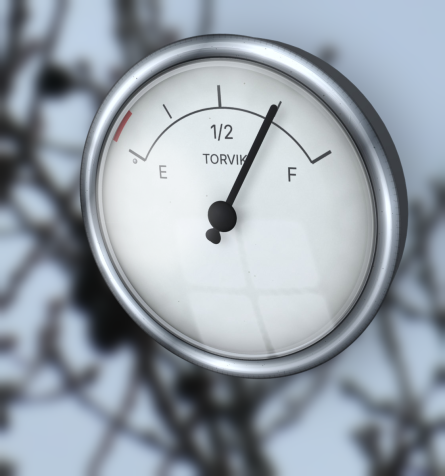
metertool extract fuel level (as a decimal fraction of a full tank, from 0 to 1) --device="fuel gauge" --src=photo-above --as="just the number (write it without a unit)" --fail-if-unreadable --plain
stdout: 0.75
